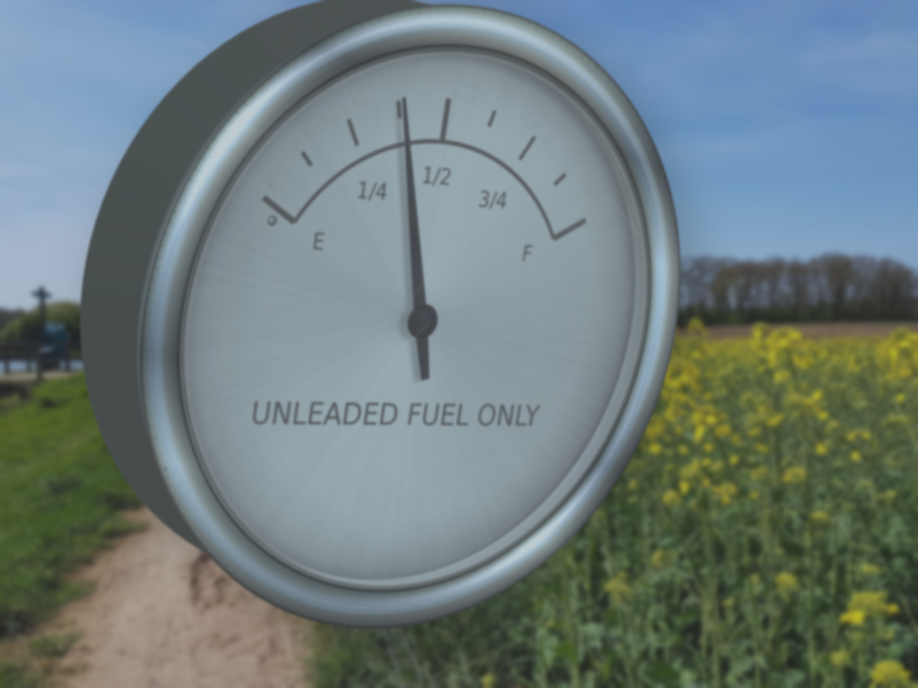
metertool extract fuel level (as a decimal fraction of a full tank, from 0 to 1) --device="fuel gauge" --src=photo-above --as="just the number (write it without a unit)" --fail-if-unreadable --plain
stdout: 0.375
